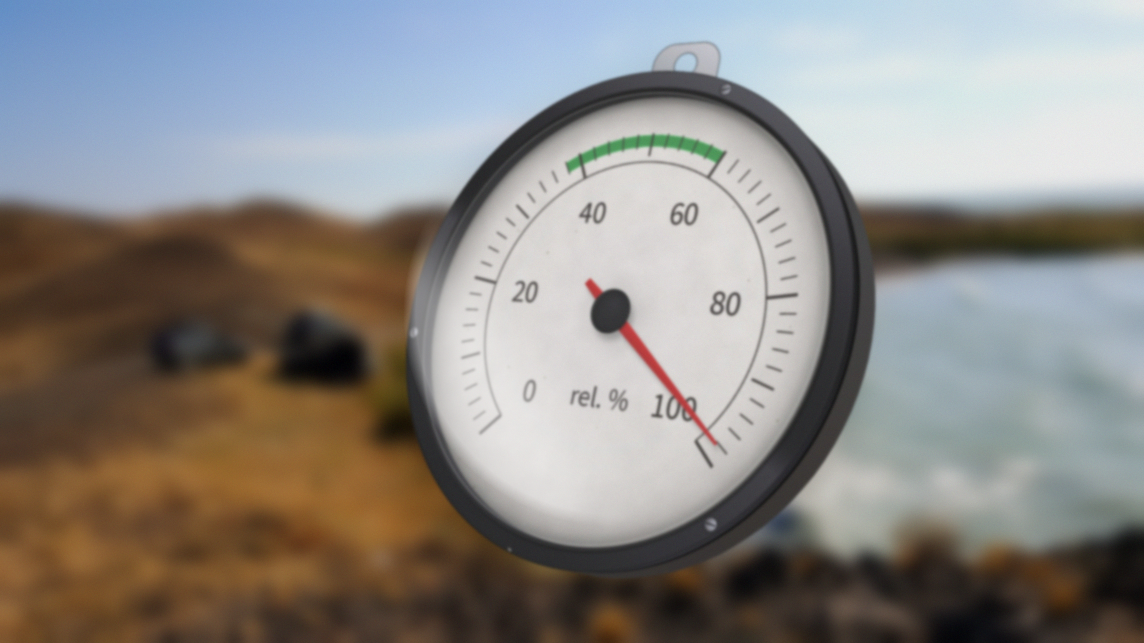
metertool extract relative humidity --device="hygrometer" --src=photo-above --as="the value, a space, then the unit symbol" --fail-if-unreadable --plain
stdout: 98 %
